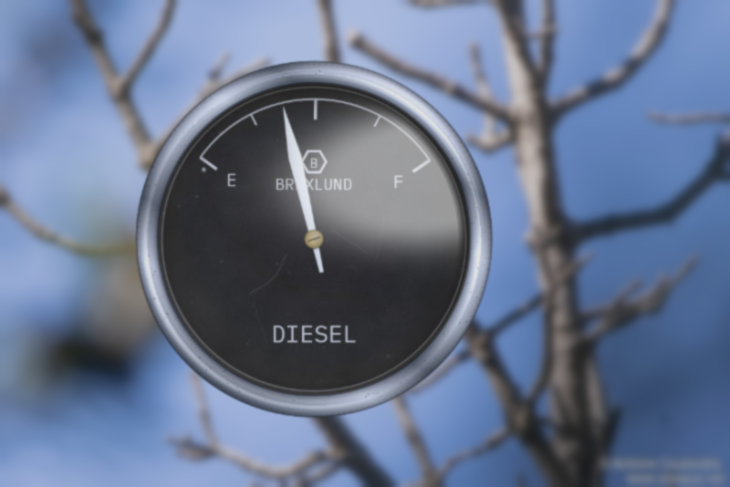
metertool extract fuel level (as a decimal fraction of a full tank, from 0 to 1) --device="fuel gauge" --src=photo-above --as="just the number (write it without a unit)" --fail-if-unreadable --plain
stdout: 0.375
